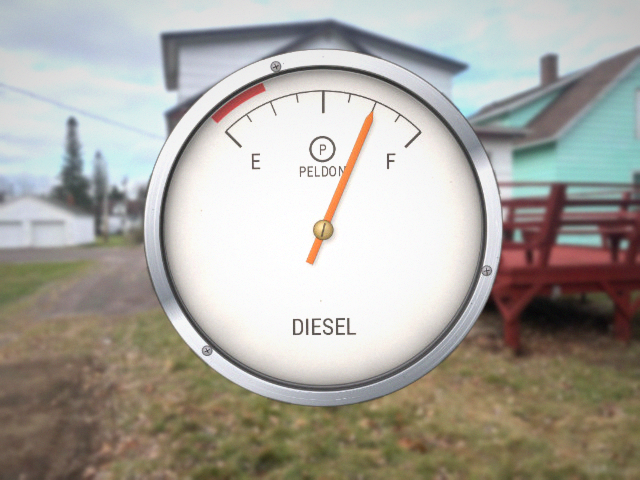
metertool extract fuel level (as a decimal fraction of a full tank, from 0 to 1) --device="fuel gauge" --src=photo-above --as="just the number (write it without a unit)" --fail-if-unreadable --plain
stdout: 0.75
